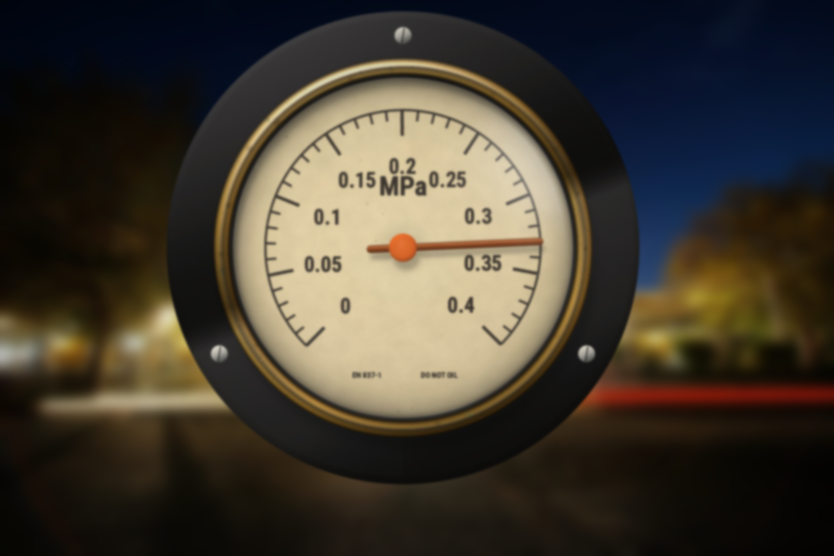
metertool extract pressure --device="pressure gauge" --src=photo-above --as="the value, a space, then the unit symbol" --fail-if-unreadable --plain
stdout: 0.33 MPa
